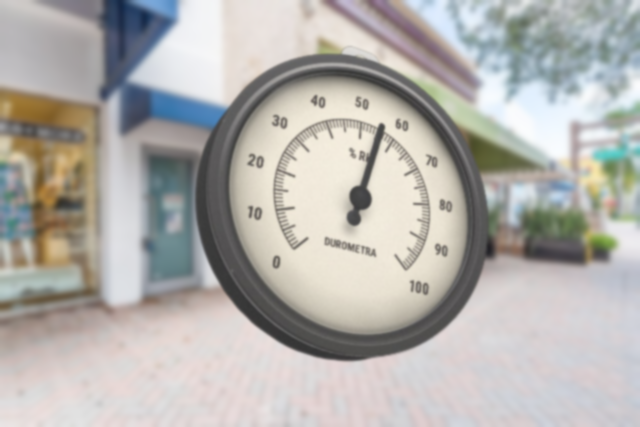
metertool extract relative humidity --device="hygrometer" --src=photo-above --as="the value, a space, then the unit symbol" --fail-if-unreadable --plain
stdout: 55 %
